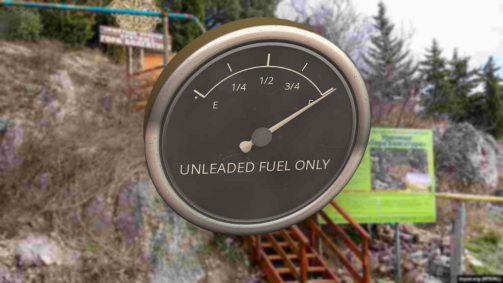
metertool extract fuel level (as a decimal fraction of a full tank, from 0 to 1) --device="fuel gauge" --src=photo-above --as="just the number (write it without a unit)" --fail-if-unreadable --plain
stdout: 1
